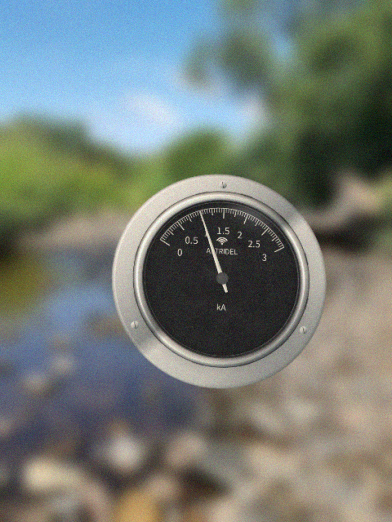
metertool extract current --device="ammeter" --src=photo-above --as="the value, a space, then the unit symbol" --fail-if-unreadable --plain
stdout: 1 kA
